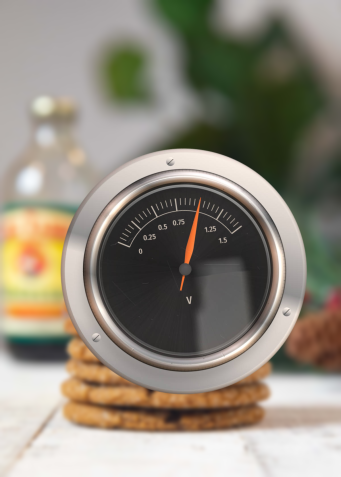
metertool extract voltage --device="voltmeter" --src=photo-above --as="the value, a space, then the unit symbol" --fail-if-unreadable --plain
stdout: 1 V
